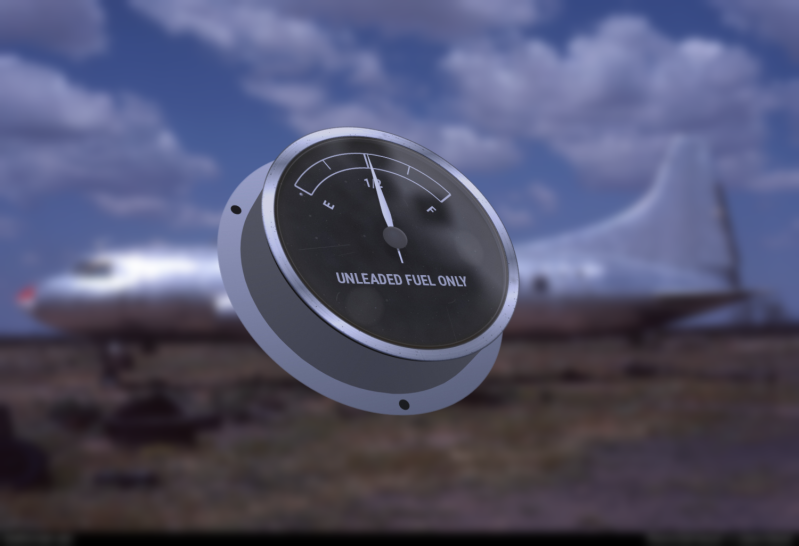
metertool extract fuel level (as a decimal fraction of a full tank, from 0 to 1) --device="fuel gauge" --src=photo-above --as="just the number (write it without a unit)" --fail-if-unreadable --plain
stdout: 0.5
